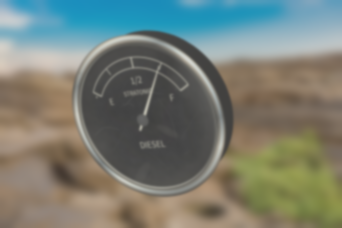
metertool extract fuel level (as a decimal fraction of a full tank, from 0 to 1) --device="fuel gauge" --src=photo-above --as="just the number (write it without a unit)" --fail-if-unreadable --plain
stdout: 0.75
